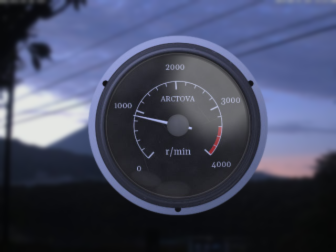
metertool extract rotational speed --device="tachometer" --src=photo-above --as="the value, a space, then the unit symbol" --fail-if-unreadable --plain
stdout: 900 rpm
